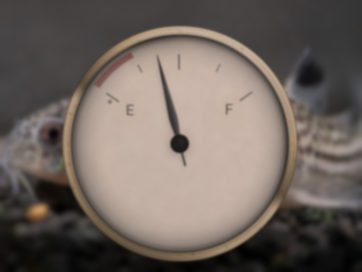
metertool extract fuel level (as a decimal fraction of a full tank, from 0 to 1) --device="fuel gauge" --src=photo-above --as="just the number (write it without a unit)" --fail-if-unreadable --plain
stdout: 0.375
